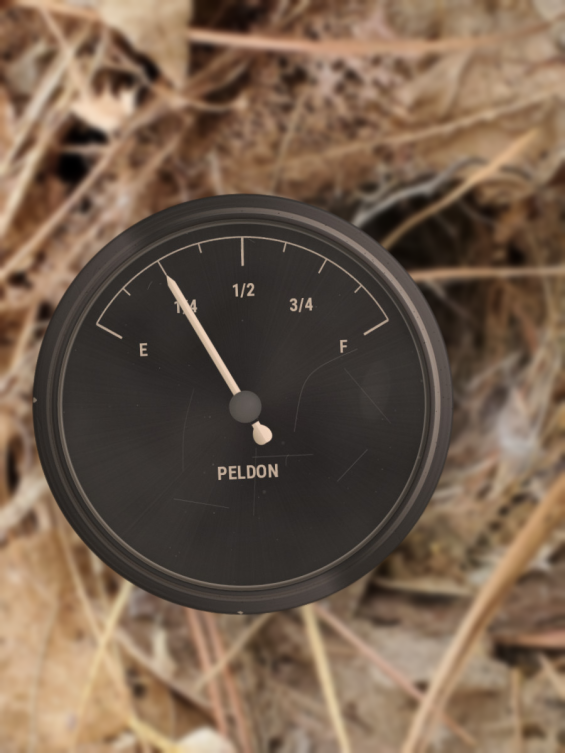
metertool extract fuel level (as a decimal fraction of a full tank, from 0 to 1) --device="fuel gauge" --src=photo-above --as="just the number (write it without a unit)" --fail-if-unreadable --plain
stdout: 0.25
